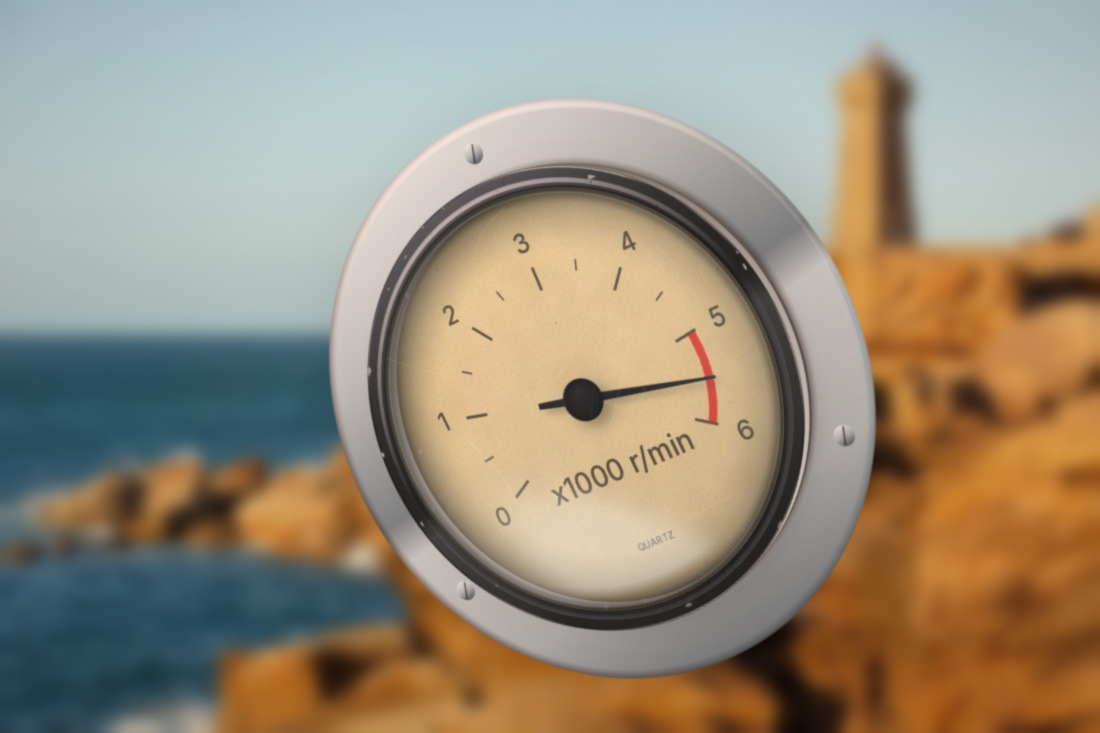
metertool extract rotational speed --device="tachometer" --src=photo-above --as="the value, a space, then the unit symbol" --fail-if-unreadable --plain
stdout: 5500 rpm
